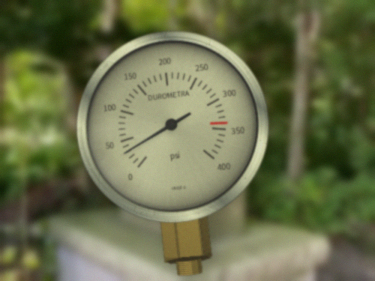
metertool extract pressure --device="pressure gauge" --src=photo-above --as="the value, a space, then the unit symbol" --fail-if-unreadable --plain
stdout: 30 psi
